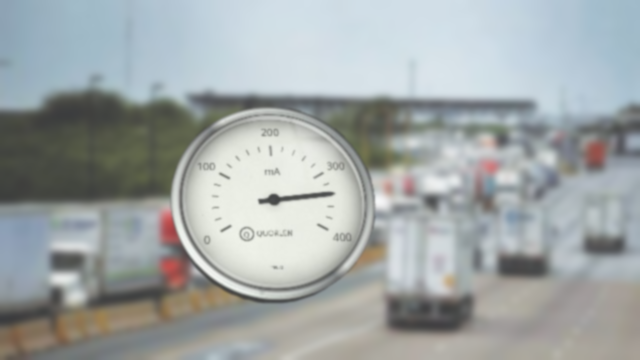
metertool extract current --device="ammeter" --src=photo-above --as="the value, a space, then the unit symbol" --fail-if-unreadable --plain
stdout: 340 mA
